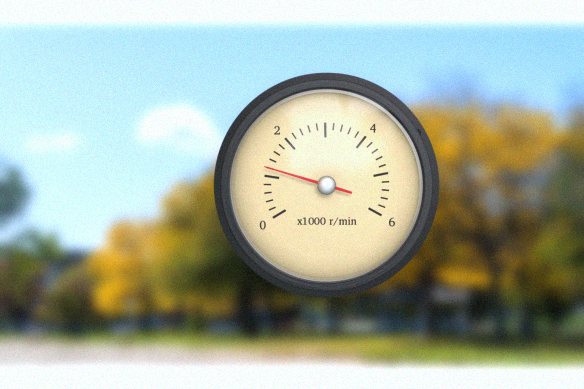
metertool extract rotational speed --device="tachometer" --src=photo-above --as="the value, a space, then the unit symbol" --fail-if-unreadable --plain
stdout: 1200 rpm
